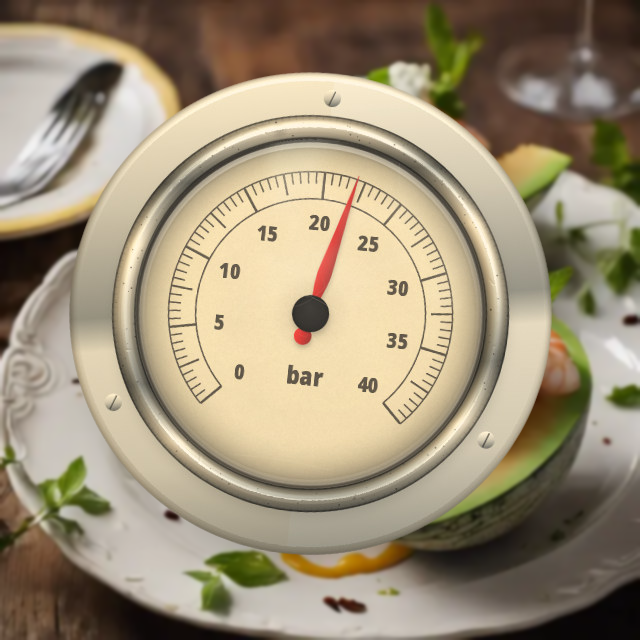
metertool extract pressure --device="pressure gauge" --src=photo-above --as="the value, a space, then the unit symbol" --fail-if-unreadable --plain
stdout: 22 bar
